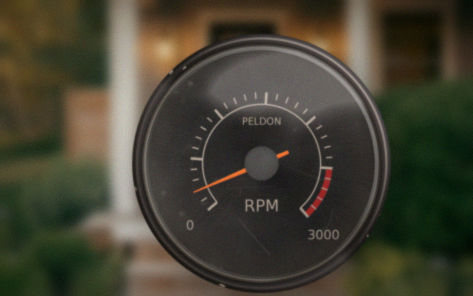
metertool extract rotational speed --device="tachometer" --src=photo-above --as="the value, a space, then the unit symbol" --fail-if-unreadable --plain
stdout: 200 rpm
